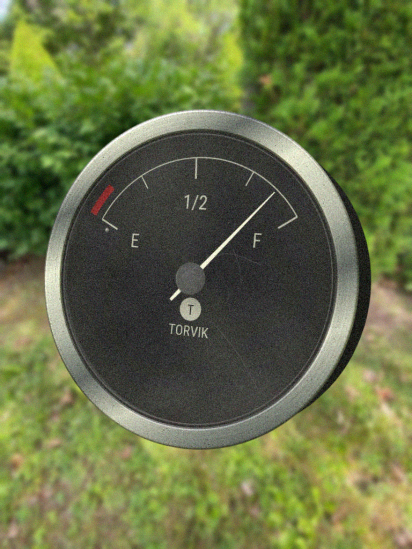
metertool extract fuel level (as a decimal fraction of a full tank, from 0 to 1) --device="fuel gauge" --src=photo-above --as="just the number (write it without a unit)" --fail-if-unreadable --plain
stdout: 0.875
